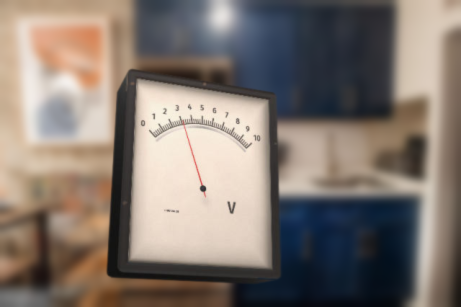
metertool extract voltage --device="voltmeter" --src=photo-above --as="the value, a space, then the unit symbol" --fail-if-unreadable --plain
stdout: 3 V
